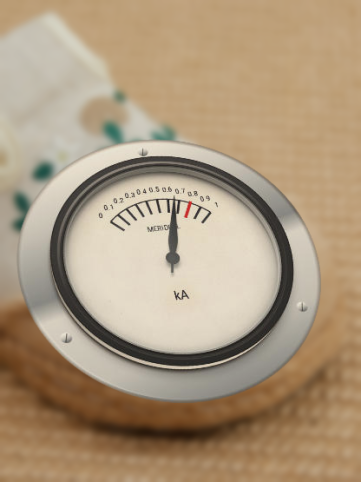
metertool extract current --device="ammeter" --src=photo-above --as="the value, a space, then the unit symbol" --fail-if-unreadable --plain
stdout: 0.65 kA
